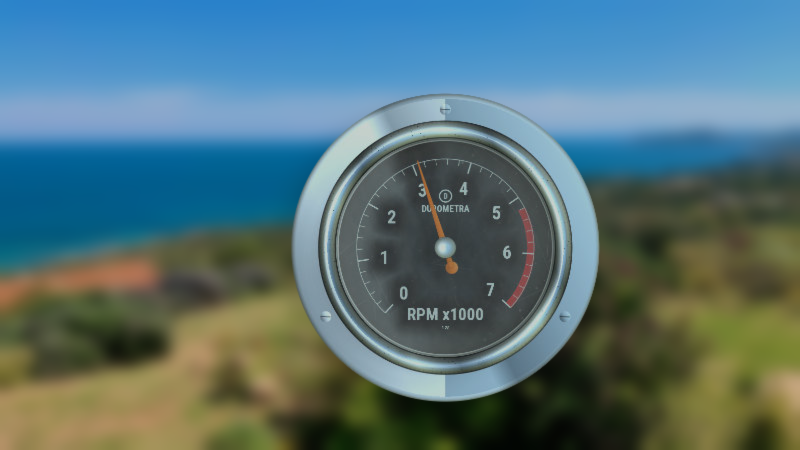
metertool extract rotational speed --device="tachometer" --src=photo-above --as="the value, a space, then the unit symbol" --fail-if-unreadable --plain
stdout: 3100 rpm
